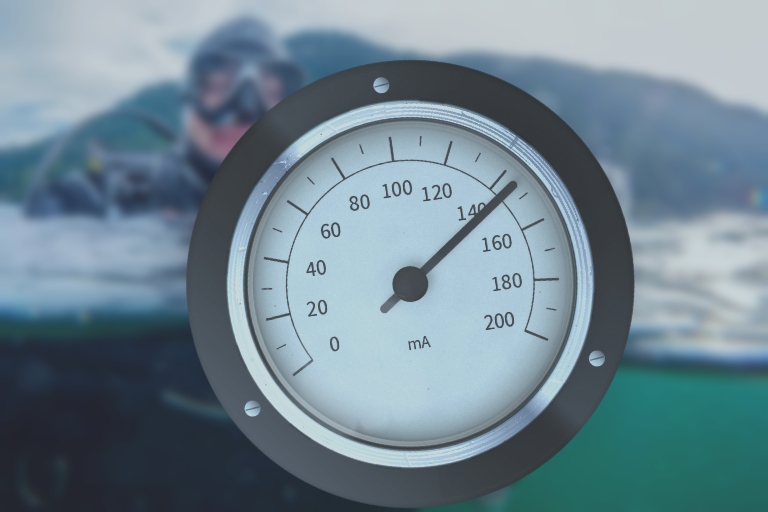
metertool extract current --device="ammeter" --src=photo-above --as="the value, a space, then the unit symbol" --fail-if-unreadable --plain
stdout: 145 mA
